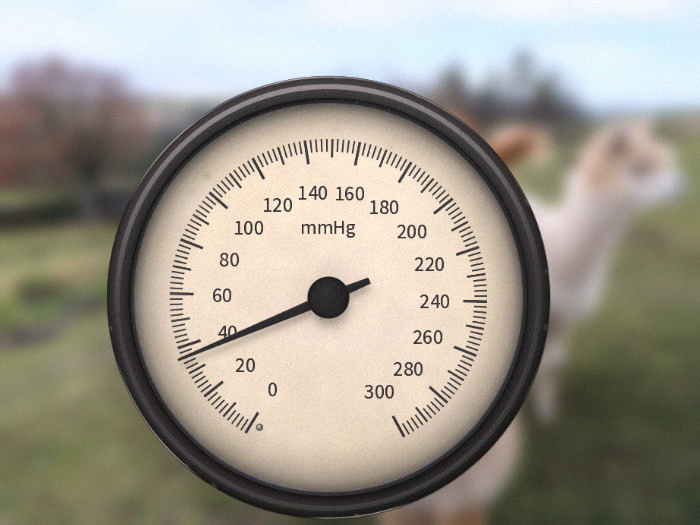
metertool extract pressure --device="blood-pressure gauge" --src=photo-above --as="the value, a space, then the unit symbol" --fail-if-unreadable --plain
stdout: 36 mmHg
